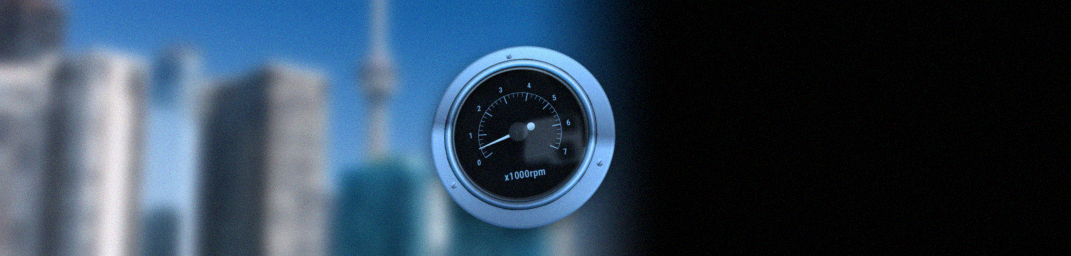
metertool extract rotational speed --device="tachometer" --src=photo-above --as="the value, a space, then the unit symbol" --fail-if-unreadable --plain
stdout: 400 rpm
